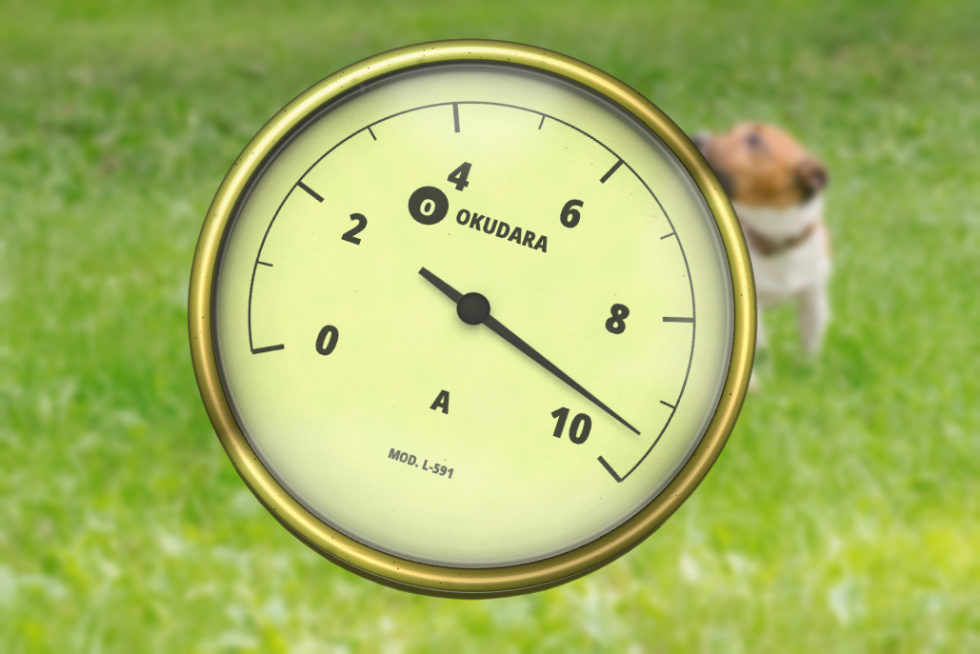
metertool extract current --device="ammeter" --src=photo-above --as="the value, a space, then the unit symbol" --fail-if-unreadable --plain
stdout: 9.5 A
